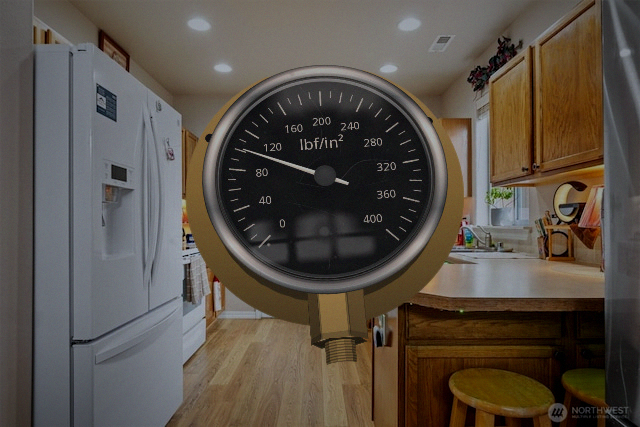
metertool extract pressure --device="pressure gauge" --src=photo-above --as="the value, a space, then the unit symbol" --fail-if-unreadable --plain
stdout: 100 psi
